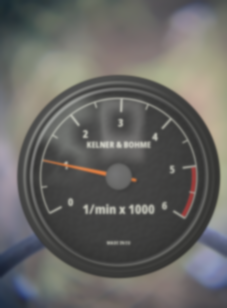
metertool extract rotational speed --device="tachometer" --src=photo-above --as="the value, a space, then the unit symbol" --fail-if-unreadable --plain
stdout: 1000 rpm
